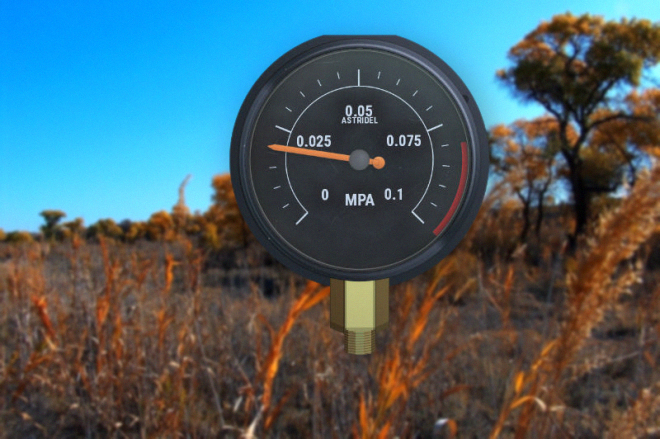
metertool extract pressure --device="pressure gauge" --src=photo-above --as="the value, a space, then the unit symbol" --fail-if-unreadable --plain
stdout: 0.02 MPa
